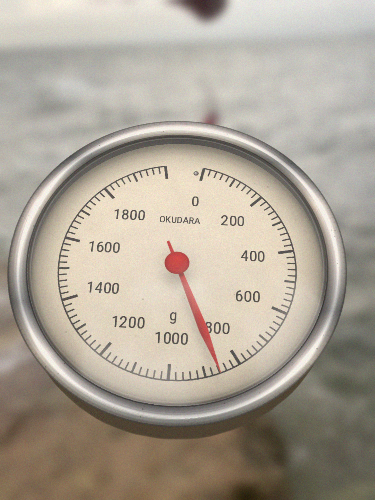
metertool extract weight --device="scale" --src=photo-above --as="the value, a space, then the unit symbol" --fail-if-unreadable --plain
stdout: 860 g
